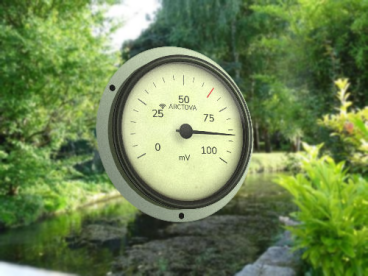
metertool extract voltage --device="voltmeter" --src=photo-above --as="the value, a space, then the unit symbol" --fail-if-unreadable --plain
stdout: 87.5 mV
